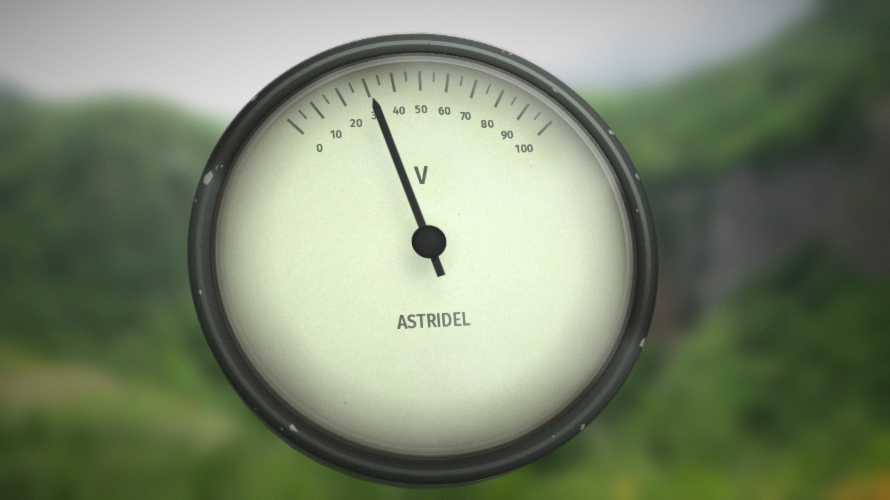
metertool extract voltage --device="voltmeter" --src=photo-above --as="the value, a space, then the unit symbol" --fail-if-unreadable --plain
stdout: 30 V
